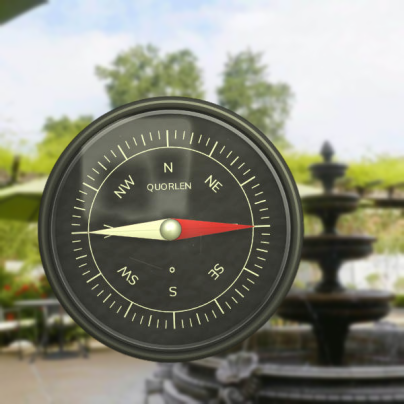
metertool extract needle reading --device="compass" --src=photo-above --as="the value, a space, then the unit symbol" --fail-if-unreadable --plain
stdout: 90 °
